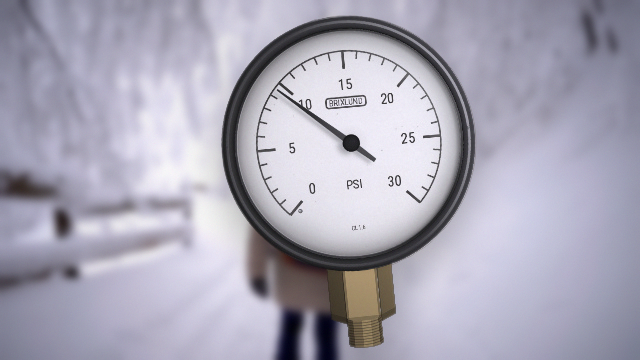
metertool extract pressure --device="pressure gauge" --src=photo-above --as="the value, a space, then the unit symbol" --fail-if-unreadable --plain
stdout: 9.5 psi
